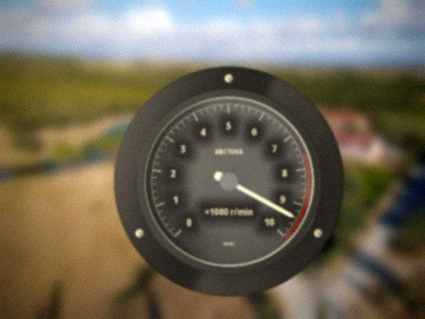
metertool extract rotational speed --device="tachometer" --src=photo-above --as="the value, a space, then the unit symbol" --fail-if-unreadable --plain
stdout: 9400 rpm
